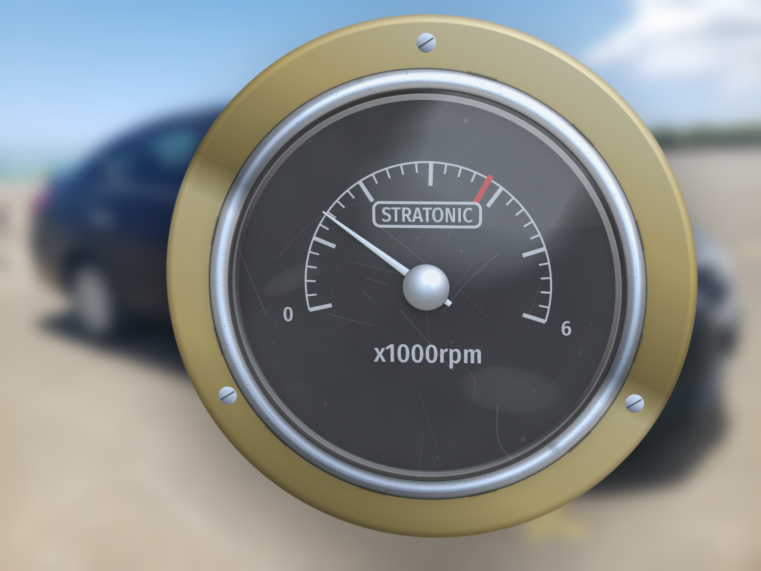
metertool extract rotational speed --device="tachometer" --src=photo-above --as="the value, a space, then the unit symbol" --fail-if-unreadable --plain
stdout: 1400 rpm
